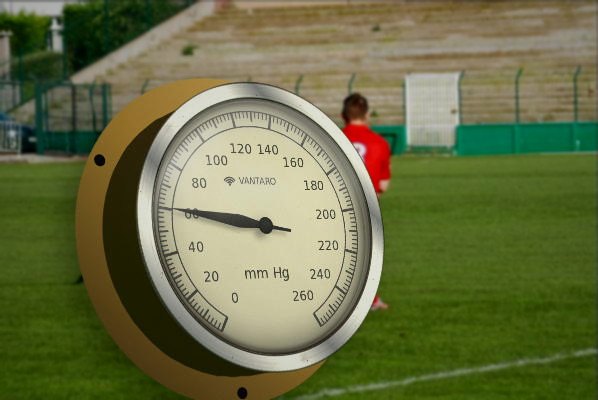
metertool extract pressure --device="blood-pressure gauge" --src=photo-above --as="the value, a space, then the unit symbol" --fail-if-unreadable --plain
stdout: 60 mmHg
